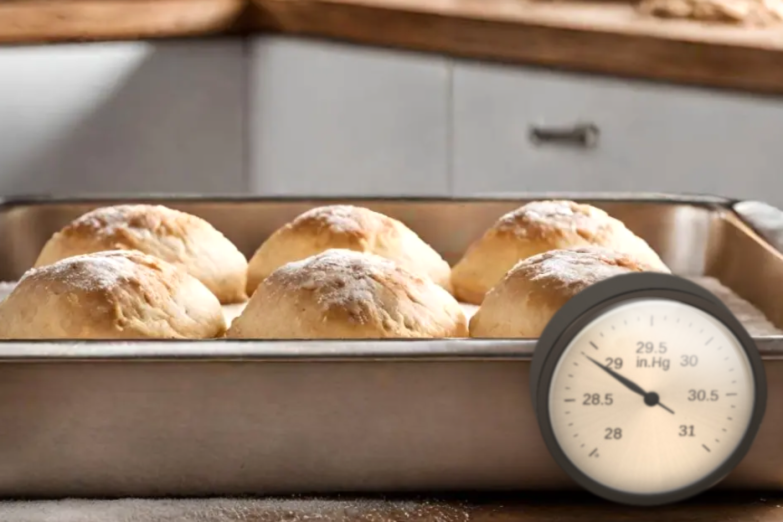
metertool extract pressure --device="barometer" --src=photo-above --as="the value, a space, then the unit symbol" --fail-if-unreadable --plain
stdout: 28.9 inHg
